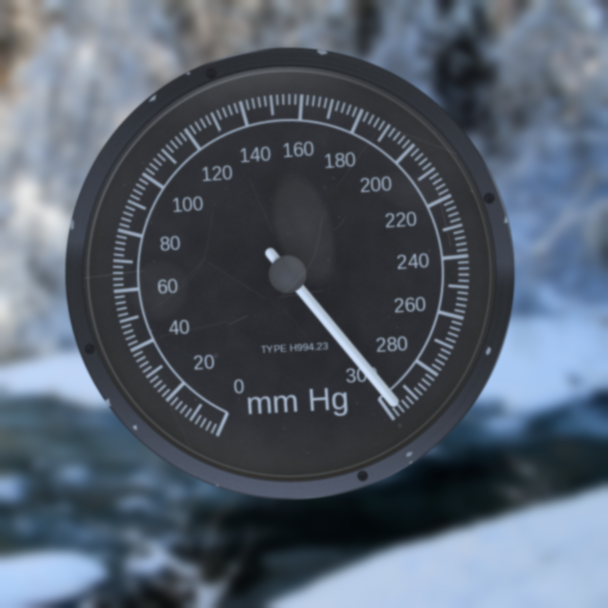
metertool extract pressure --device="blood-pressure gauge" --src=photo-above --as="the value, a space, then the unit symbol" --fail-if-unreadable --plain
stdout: 296 mmHg
